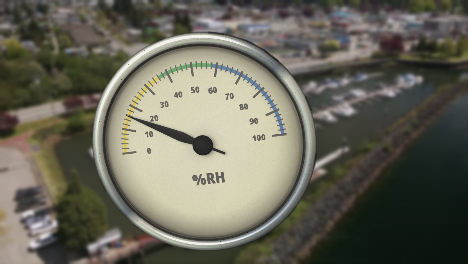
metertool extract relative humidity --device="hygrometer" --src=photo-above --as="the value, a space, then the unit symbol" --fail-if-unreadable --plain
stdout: 16 %
